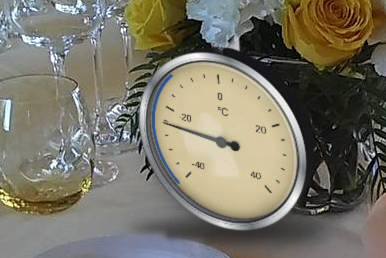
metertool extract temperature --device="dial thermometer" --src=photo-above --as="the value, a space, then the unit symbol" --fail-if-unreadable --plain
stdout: -24 °C
